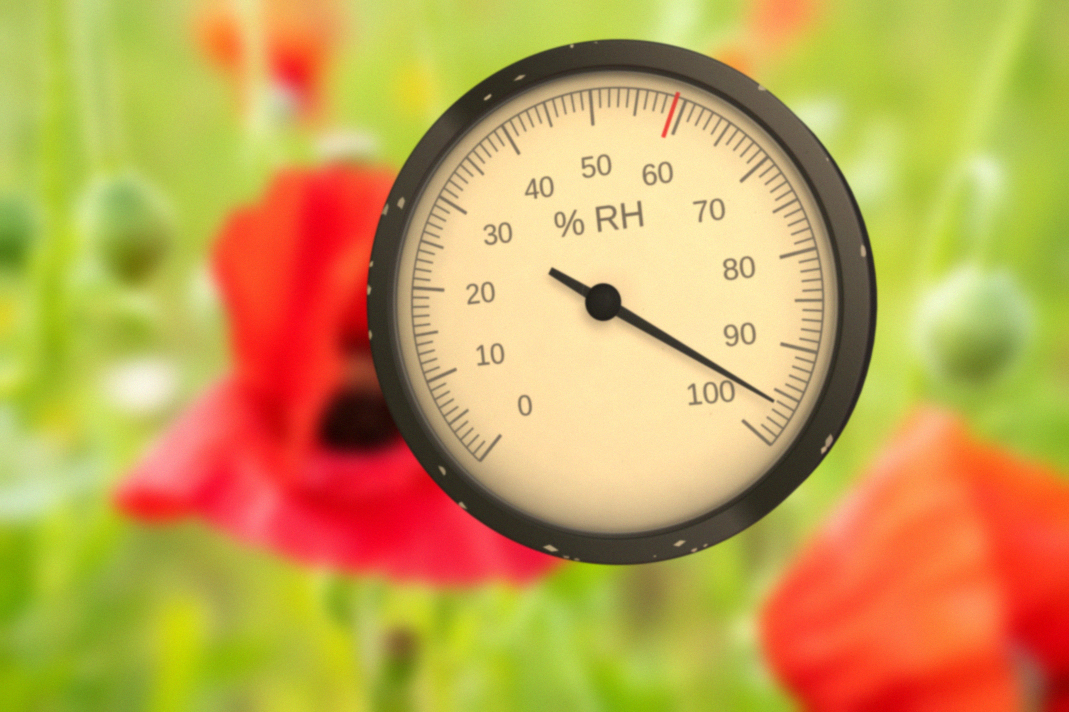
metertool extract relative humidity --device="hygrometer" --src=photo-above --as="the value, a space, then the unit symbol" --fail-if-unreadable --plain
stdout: 96 %
